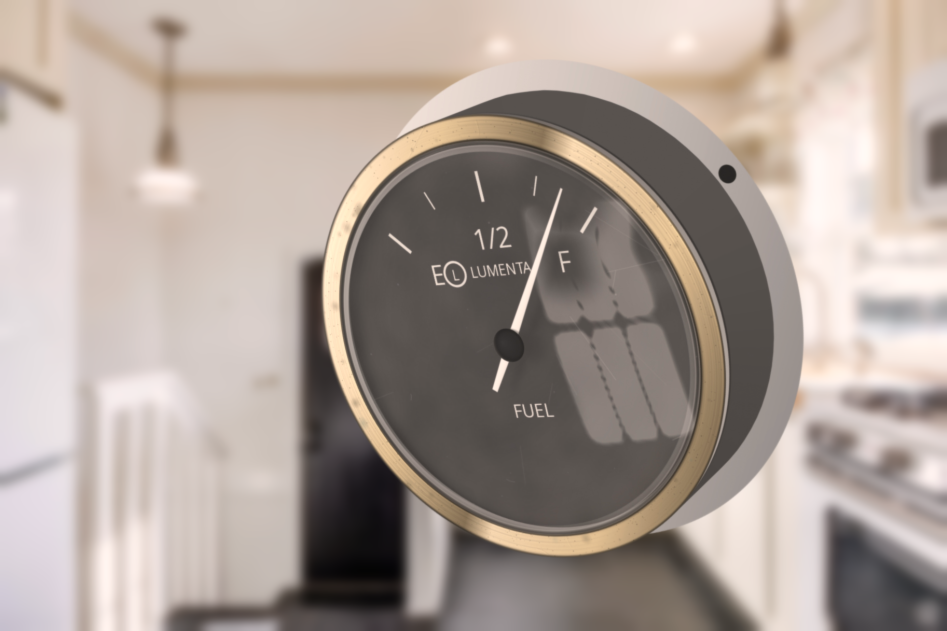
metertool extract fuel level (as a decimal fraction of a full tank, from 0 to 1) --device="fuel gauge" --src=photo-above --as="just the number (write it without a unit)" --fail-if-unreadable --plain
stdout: 0.875
